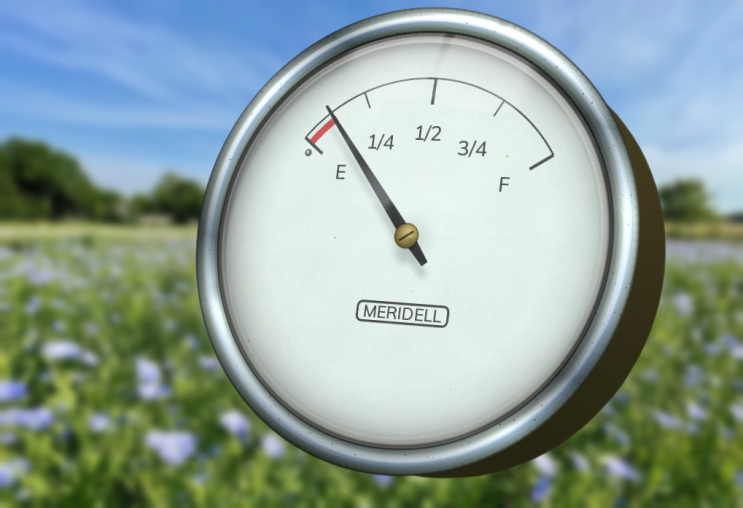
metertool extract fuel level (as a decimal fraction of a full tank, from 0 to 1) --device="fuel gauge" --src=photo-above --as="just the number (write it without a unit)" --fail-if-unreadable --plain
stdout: 0.125
